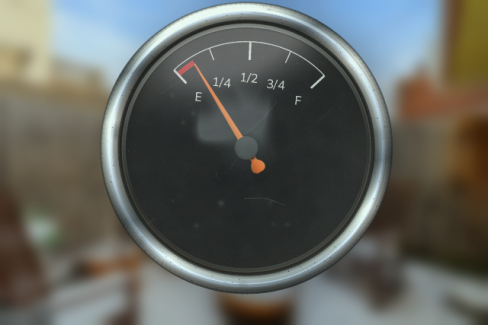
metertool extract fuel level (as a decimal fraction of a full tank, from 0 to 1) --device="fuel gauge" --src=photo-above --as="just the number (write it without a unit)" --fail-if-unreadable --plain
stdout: 0.125
